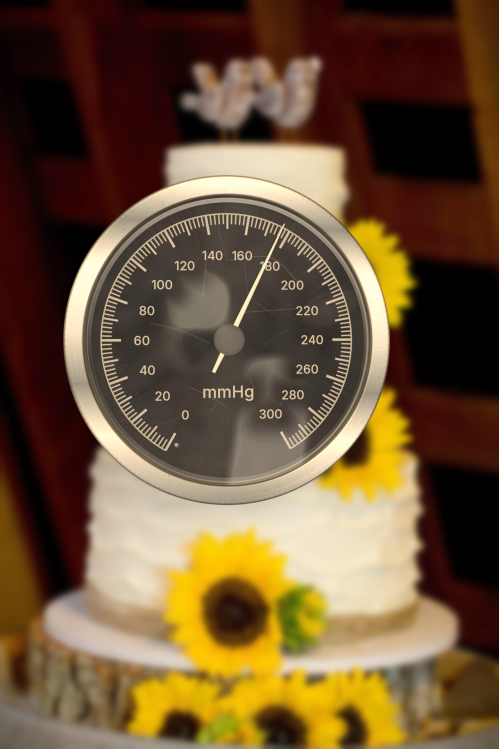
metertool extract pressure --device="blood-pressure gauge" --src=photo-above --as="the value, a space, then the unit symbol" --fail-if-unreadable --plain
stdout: 176 mmHg
